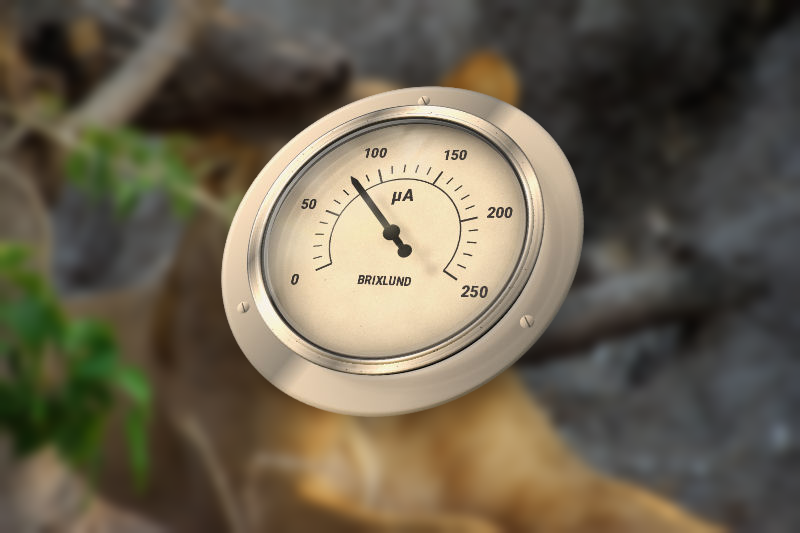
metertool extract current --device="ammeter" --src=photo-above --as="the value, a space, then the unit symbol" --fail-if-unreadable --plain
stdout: 80 µA
